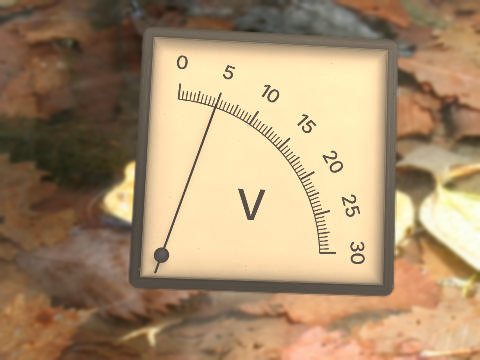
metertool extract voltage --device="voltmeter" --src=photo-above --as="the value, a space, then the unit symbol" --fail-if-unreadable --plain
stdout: 5 V
